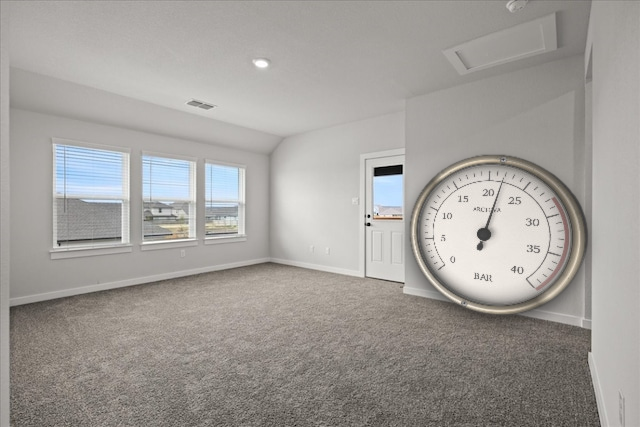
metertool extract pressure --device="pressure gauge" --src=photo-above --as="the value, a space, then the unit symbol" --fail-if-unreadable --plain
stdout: 22 bar
